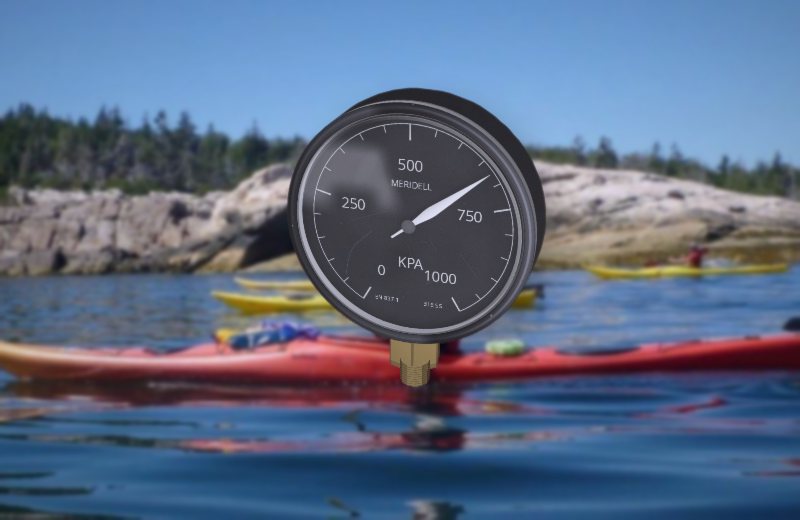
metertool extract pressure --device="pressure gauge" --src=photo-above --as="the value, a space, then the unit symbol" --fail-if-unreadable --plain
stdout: 675 kPa
